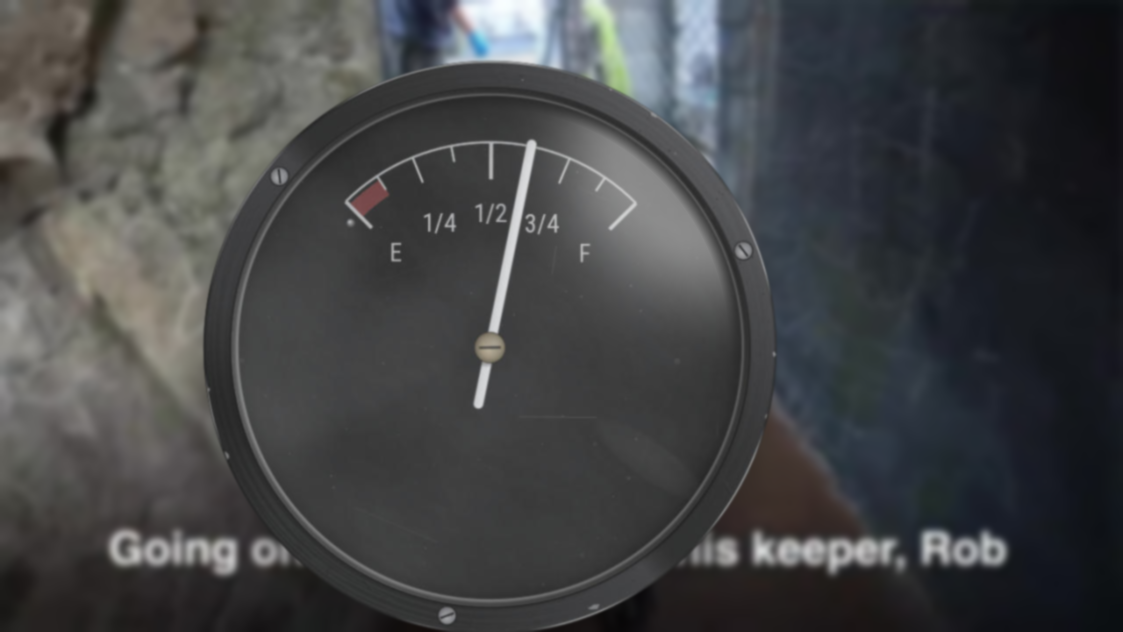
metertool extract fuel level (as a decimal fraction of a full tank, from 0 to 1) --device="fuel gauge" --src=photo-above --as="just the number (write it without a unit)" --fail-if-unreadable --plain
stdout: 0.625
